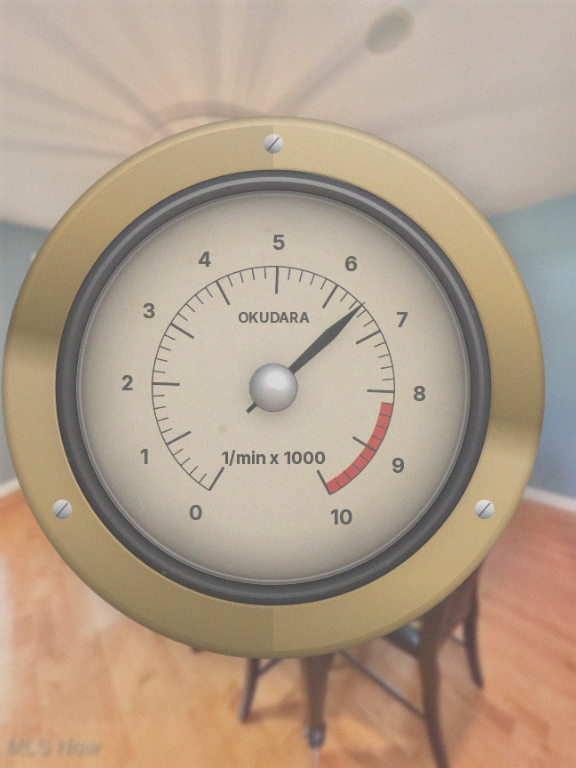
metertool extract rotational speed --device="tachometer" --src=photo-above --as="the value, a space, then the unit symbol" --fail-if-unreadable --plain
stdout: 6500 rpm
